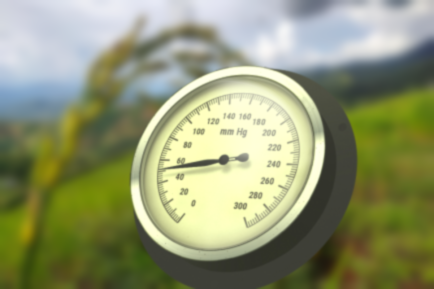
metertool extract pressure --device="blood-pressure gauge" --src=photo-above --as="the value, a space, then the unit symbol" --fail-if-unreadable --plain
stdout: 50 mmHg
